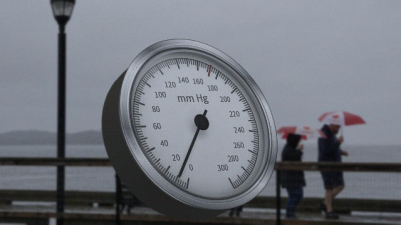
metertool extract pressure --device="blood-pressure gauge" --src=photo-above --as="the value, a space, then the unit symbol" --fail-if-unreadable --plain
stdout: 10 mmHg
